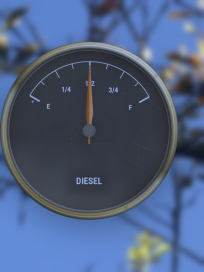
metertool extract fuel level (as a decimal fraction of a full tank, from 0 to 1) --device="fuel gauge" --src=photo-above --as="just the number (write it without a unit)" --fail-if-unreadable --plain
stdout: 0.5
